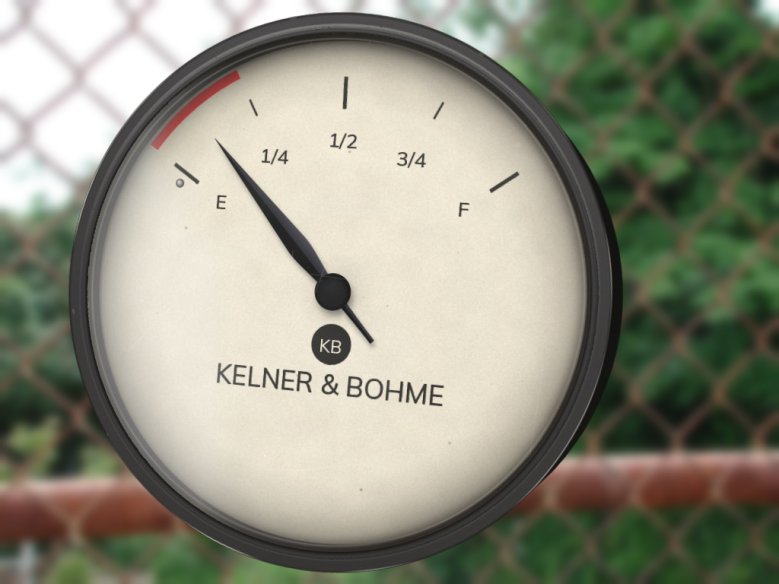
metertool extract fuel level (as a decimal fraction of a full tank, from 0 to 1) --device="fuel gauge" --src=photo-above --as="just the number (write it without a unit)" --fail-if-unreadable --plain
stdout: 0.125
